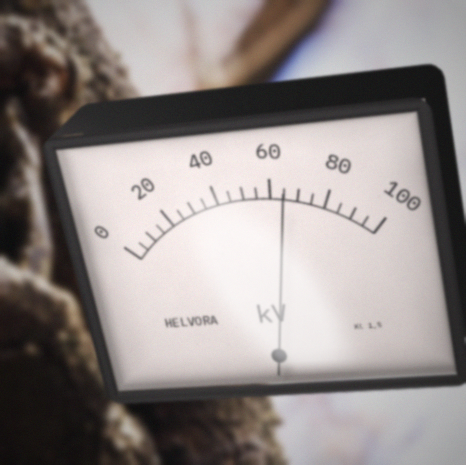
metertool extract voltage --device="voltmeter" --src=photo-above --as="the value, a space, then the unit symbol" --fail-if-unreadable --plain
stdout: 65 kV
